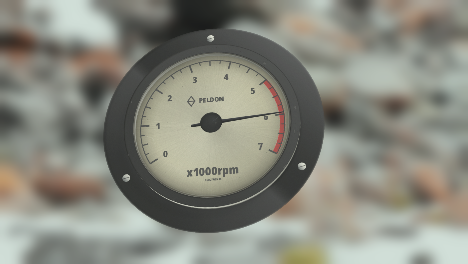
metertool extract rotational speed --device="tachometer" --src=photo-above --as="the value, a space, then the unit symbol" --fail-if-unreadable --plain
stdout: 6000 rpm
